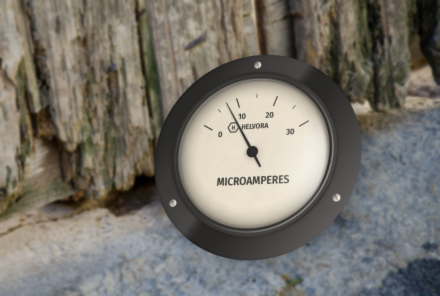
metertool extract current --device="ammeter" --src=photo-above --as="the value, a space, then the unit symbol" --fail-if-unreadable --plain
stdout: 7.5 µA
